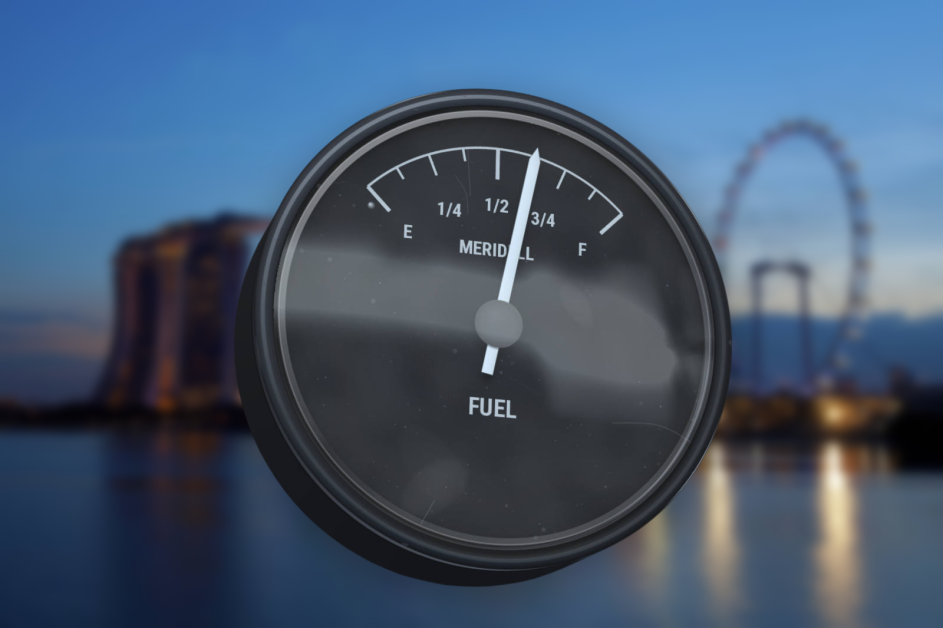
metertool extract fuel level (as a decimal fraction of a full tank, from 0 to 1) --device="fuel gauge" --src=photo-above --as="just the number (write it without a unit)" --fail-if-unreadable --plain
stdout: 0.625
